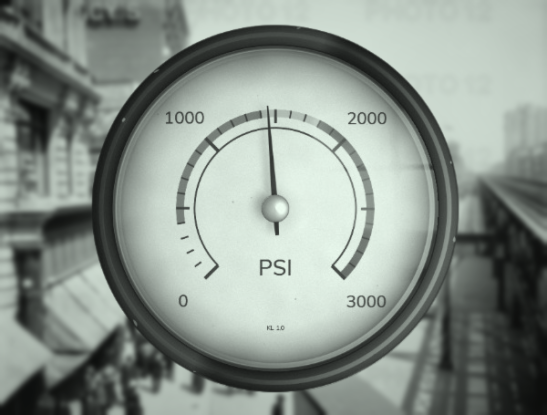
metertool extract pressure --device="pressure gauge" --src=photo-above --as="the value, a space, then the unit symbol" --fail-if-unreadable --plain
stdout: 1450 psi
